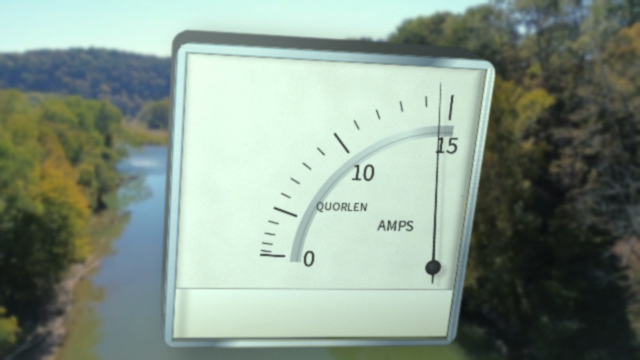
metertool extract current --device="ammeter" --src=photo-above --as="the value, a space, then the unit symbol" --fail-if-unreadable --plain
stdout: 14.5 A
